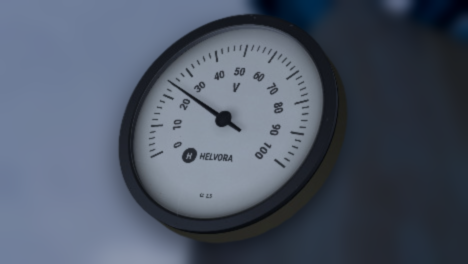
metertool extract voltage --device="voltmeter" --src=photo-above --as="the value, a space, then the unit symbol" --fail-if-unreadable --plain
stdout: 24 V
